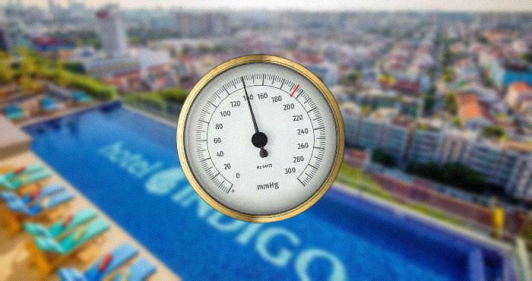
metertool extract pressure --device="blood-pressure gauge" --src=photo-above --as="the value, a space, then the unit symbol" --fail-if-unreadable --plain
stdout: 140 mmHg
